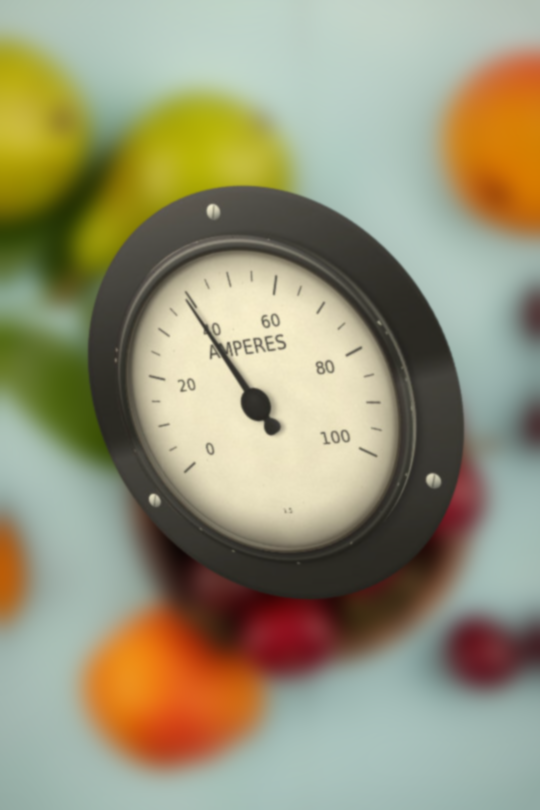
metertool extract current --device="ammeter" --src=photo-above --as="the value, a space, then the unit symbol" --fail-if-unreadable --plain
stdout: 40 A
